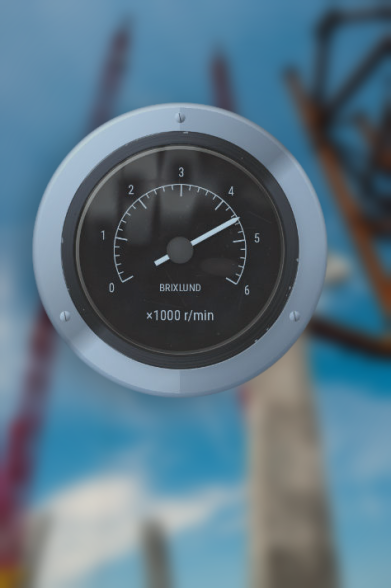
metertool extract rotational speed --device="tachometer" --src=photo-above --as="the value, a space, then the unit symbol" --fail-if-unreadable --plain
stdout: 4500 rpm
